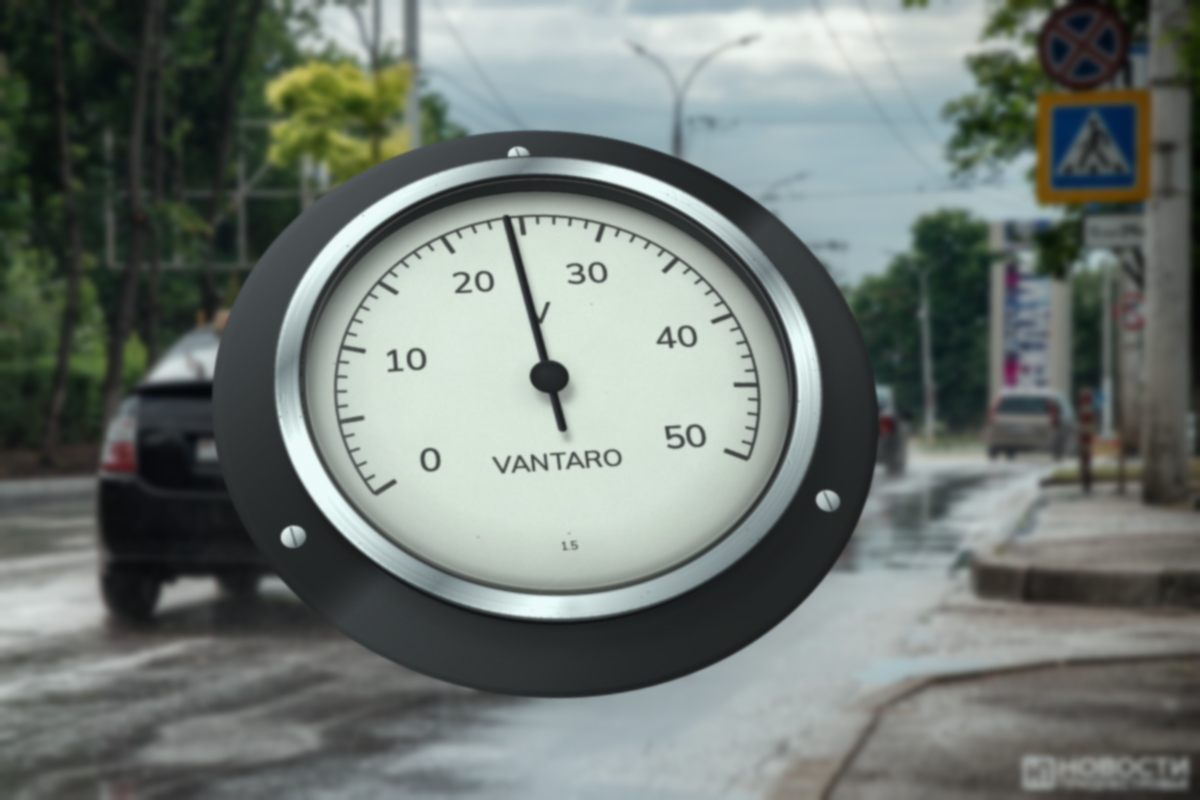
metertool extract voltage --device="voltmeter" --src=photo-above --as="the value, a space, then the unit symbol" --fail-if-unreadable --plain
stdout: 24 V
